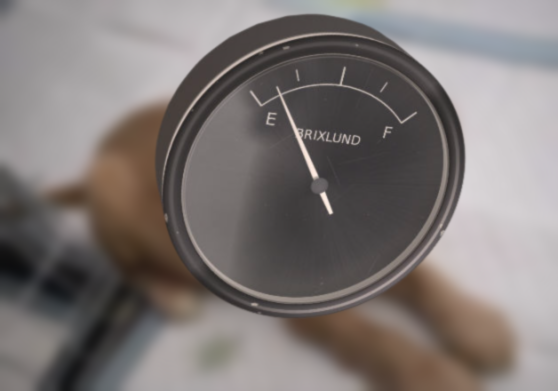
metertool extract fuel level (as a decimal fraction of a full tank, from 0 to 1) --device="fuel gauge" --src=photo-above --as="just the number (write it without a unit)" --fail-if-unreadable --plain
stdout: 0.125
